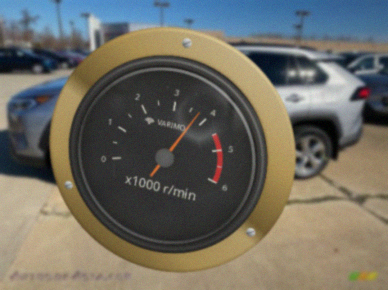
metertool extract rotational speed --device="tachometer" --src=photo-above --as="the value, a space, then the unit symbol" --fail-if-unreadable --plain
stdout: 3750 rpm
